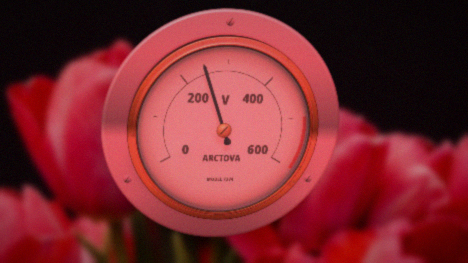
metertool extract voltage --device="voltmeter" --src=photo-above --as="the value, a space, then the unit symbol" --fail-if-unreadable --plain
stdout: 250 V
